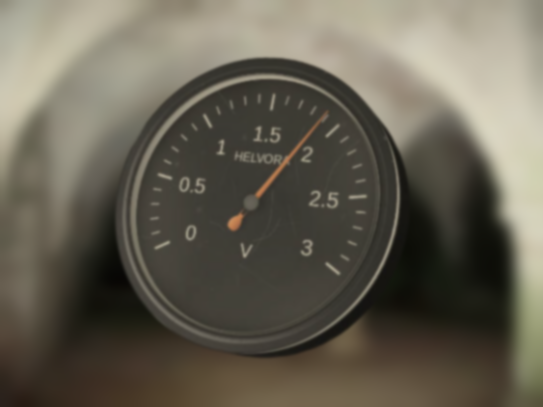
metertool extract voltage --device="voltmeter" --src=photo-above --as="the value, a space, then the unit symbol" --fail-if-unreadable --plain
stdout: 1.9 V
